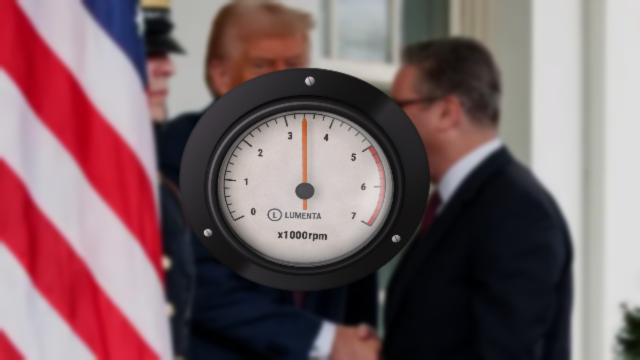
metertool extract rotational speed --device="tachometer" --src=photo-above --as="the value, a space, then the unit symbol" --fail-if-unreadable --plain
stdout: 3400 rpm
